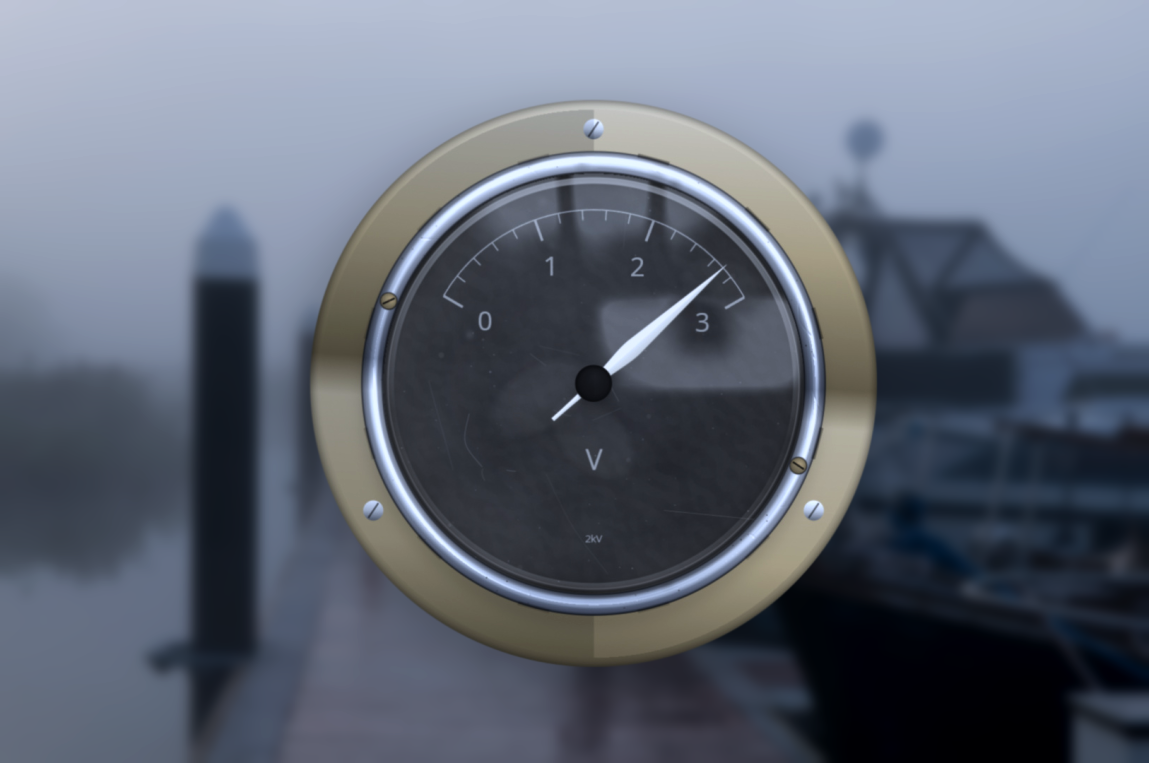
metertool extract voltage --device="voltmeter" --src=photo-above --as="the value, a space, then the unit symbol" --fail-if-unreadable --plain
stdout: 2.7 V
